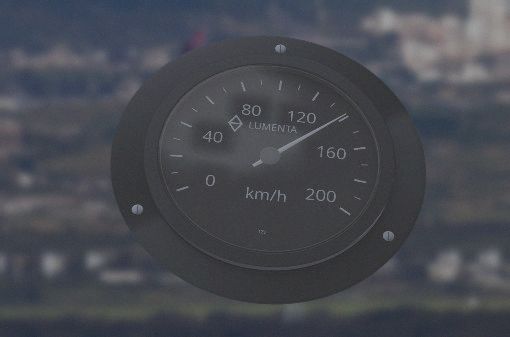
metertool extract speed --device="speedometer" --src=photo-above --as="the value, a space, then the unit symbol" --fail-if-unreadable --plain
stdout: 140 km/h
